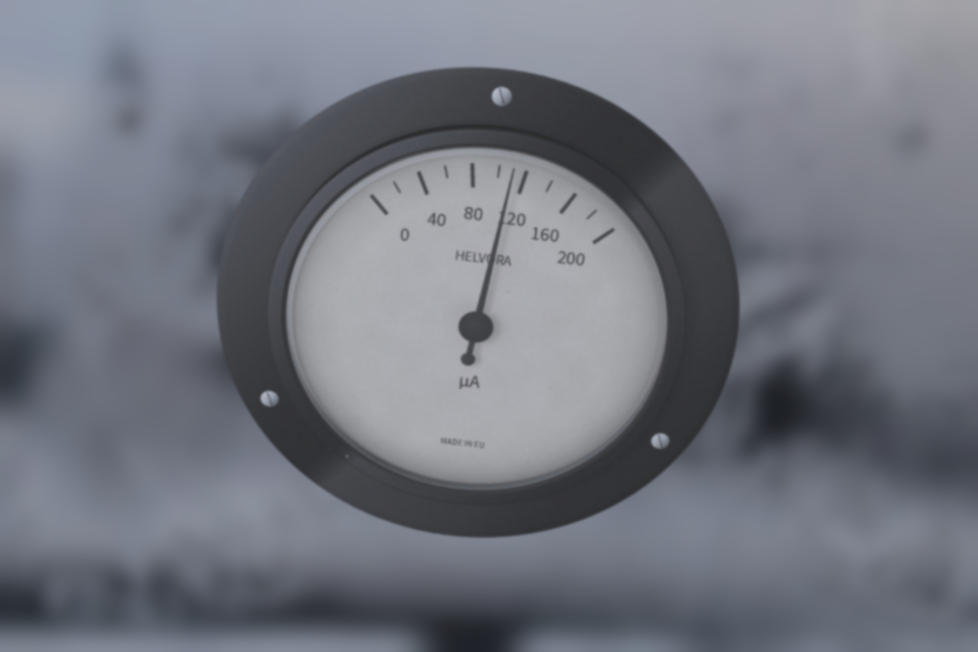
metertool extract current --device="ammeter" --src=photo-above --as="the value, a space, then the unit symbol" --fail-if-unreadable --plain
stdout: 110 µA
